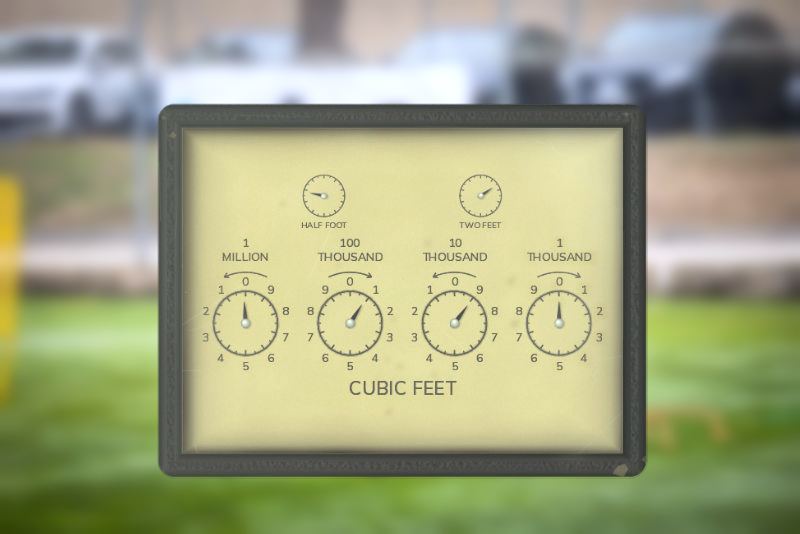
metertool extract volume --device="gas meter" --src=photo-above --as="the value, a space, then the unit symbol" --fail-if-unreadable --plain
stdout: 9000 ft³
